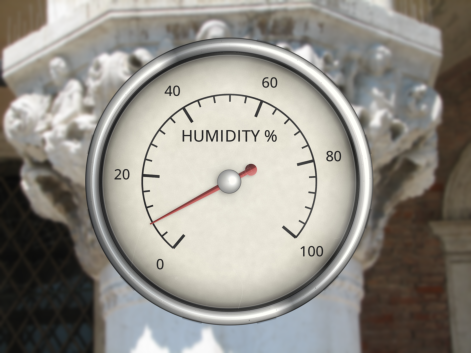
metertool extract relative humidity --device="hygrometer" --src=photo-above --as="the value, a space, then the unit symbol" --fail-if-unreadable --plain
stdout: 8 %
